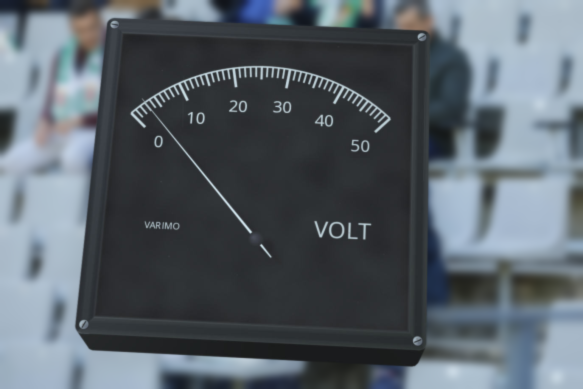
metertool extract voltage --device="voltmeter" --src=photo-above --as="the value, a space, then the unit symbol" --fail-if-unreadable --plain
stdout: 3 V
